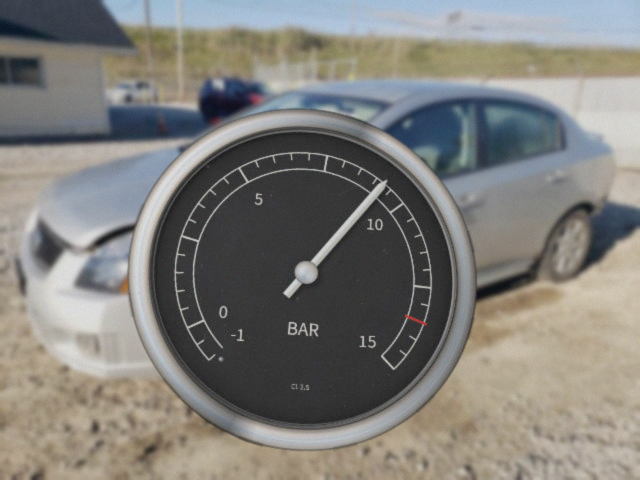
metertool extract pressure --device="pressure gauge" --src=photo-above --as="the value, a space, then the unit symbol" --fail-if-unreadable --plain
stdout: 9.25 bar
